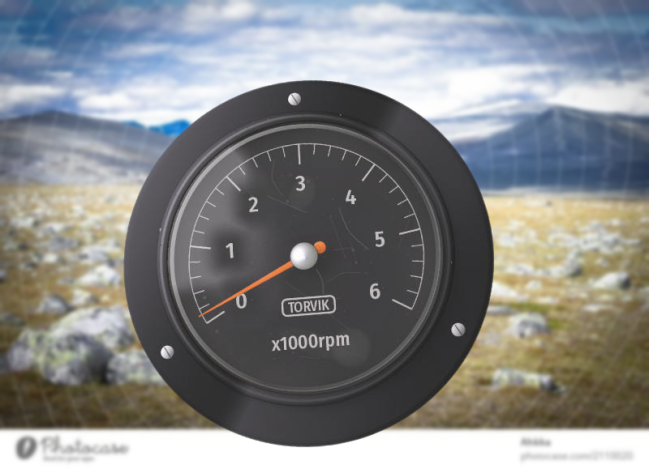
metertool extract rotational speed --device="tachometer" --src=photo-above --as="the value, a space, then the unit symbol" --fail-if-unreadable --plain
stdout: 100 rpm
